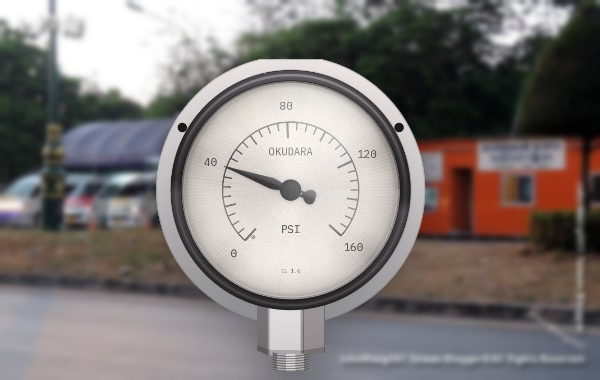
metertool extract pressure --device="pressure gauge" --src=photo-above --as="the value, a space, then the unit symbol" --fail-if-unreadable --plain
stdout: 40 psi
